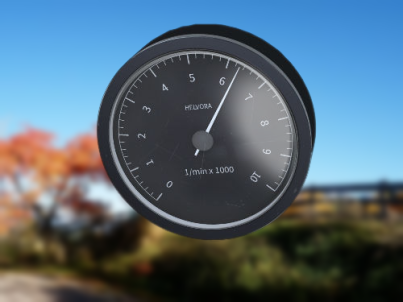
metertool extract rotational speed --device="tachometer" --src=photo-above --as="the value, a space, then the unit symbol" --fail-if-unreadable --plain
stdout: 6300 rpm
